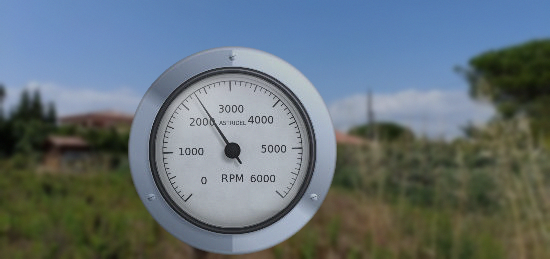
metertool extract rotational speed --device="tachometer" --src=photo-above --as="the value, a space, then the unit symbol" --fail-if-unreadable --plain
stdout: 2300 rpm
